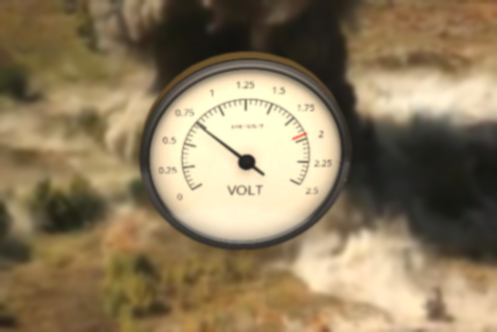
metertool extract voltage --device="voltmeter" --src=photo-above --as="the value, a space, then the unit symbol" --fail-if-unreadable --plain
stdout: 0.75 V
